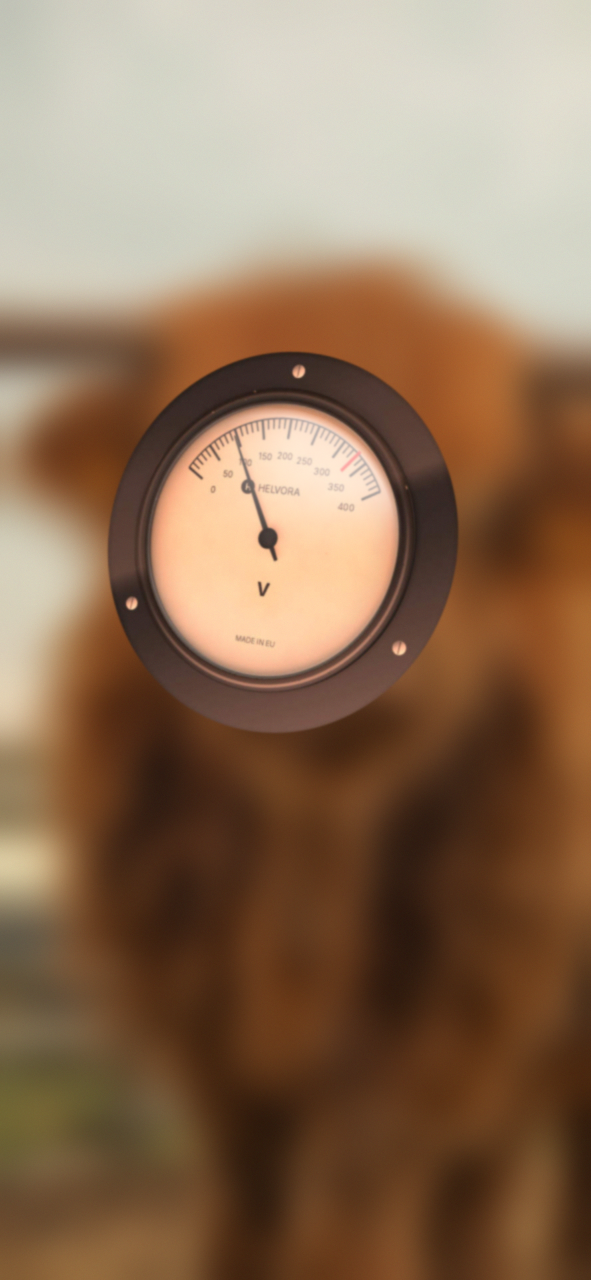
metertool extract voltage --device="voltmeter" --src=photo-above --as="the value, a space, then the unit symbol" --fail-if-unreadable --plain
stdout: 100 V
